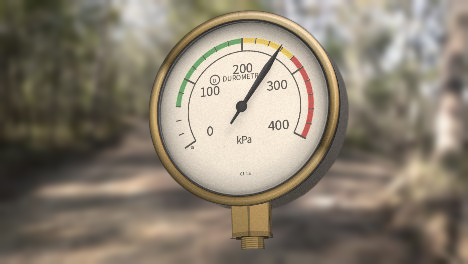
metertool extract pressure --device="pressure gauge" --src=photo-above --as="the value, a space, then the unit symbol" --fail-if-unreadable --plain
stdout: 260 kPa
